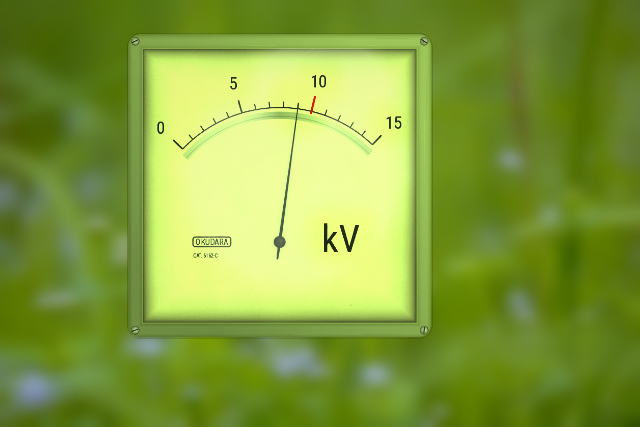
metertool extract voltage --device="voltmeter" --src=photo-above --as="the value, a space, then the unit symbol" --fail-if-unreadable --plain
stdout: 9 kV
